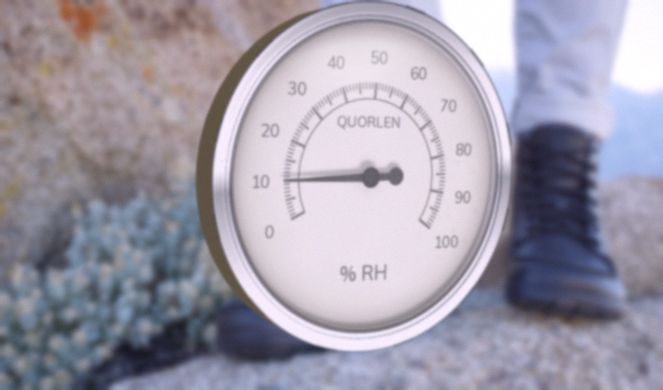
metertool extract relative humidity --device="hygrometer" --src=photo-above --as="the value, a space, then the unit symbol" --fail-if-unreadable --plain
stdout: 10 %
